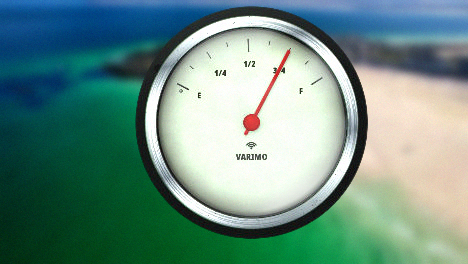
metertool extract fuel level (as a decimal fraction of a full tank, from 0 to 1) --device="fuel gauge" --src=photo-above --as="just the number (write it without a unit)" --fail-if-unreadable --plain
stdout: 0.75
